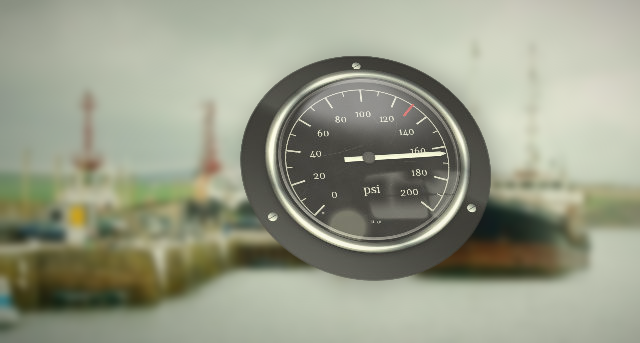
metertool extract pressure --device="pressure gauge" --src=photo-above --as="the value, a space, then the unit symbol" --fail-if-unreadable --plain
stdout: 165 psi
